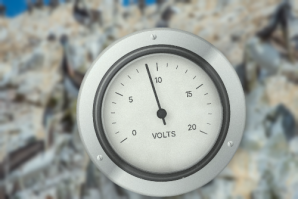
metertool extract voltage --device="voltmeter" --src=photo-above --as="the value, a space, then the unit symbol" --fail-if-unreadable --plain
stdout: 9 V
